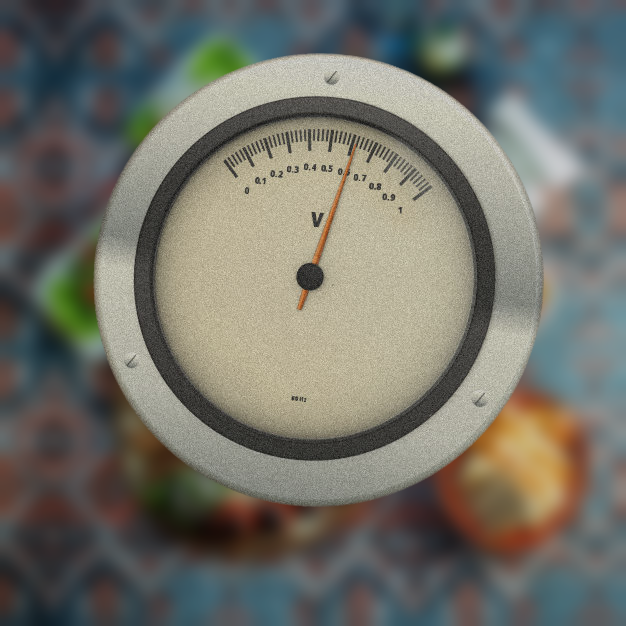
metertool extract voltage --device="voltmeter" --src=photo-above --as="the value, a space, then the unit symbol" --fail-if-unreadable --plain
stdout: 0.62 V
